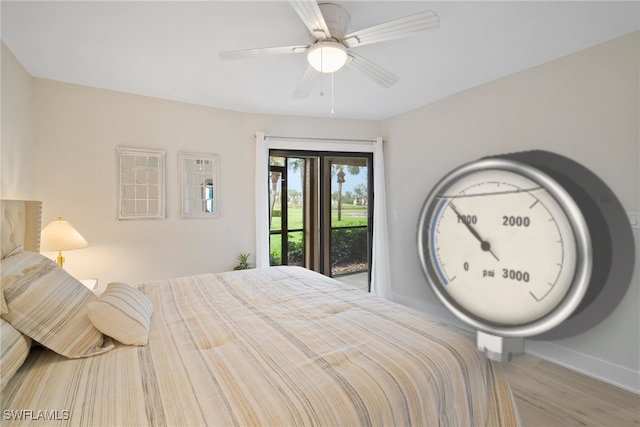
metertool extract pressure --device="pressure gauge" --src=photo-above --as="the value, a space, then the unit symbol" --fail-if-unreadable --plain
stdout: 1000 psi
